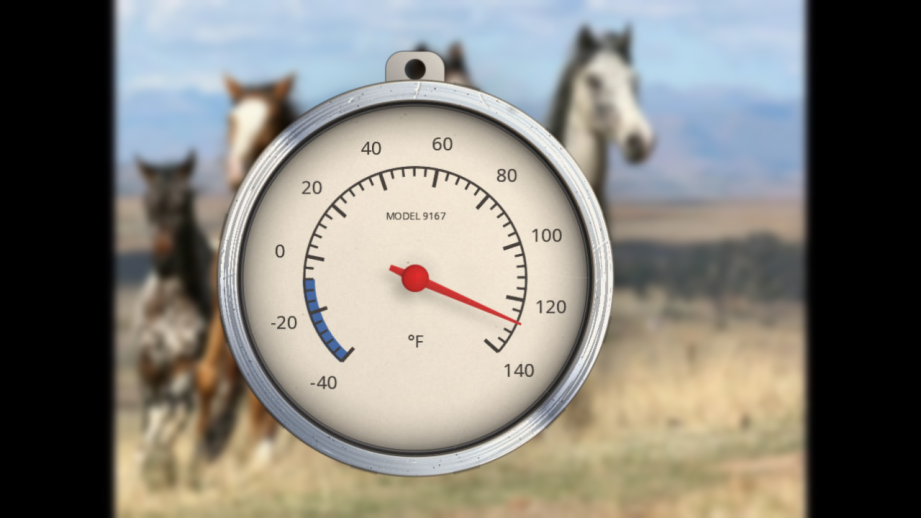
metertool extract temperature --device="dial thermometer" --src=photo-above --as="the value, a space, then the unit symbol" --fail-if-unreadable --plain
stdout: 128 °F
